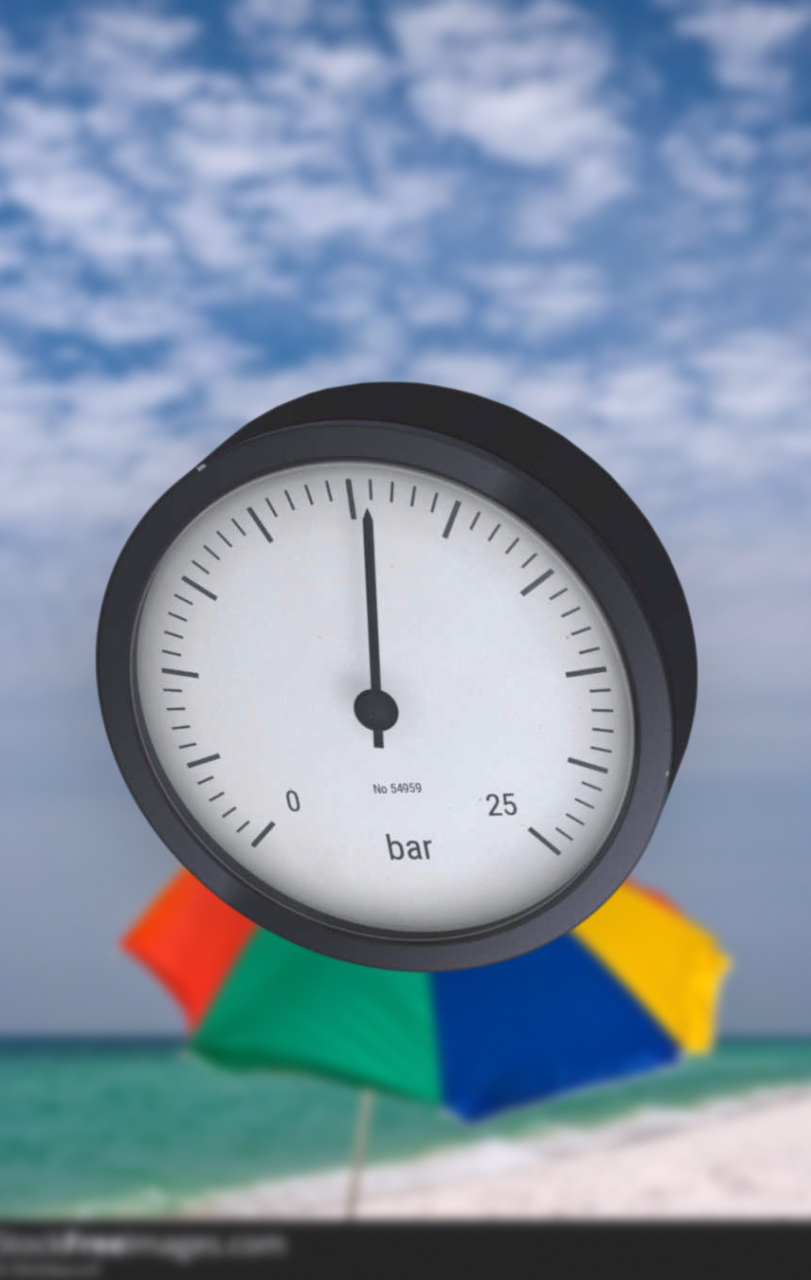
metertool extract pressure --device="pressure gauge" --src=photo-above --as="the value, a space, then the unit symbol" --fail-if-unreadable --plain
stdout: 13 bar
